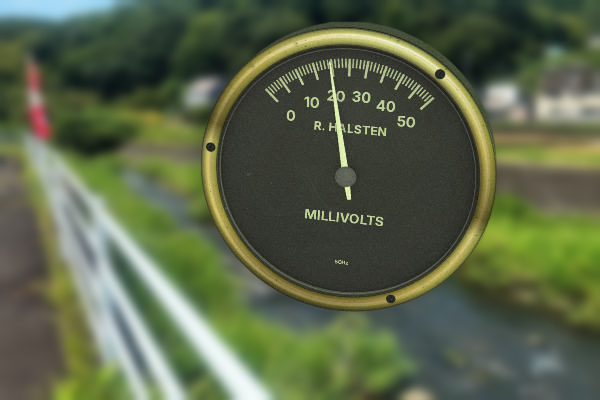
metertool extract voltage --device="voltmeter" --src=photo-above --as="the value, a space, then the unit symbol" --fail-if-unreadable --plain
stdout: 20 mV
